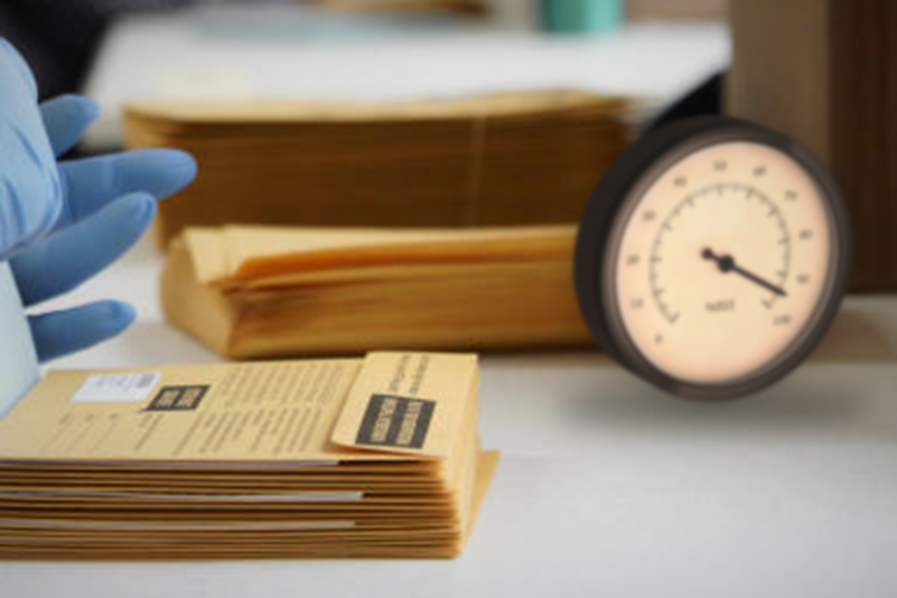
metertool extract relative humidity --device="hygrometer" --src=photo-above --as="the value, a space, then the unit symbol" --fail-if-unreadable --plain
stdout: 95 %
